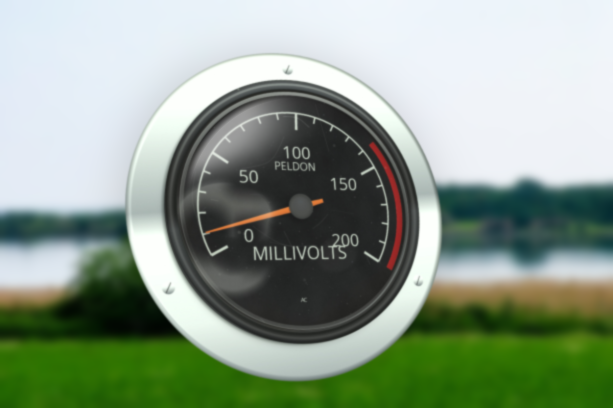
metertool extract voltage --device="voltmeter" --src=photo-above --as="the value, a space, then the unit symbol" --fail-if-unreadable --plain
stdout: 10 mV
